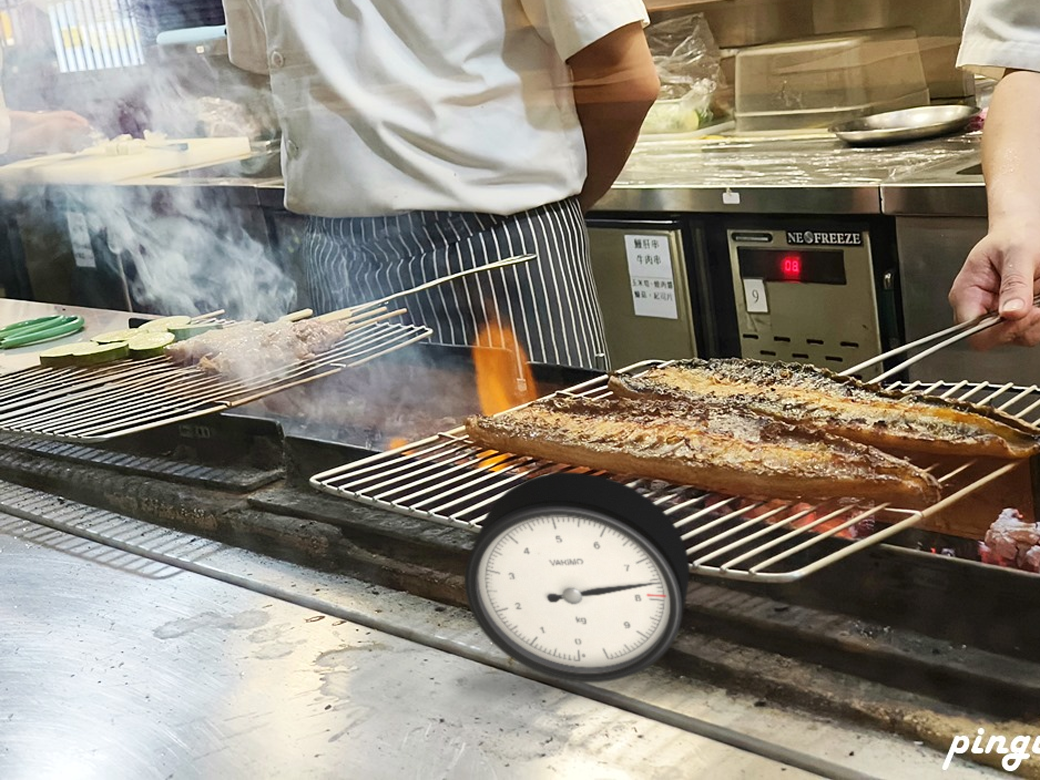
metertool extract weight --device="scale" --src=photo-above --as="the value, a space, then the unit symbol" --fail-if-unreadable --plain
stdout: 7.5 kg
